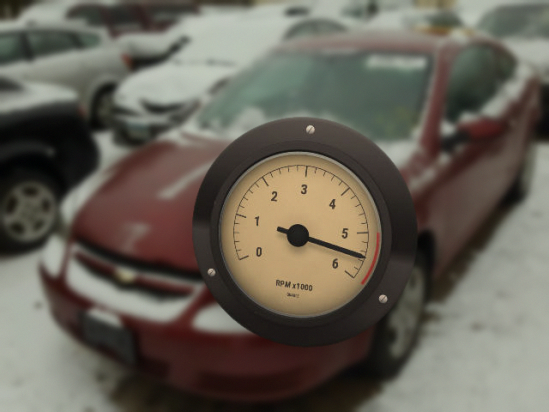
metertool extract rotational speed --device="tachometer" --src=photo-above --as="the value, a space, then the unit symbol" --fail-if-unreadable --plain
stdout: 5500 rpm
